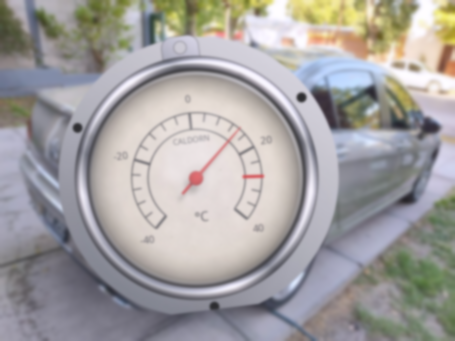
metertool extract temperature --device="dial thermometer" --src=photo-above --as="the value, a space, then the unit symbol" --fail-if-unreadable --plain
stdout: 14 °C
